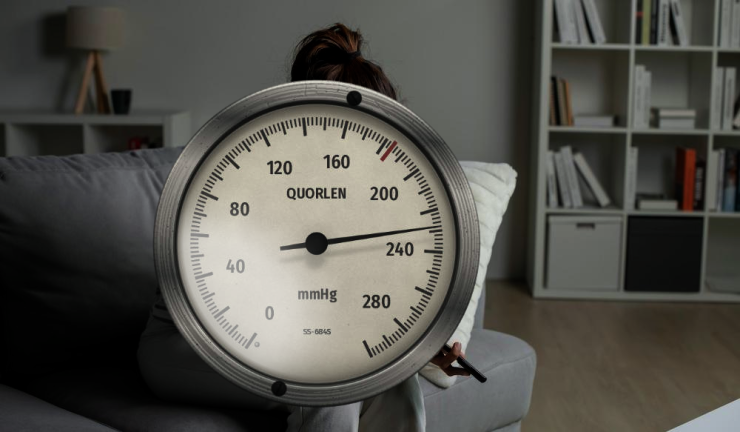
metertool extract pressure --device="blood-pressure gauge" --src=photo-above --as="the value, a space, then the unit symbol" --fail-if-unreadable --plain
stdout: 228 mmHg
